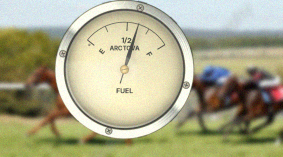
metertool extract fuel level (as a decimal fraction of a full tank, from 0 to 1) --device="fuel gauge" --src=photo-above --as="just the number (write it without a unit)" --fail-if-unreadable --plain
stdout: 0.625
